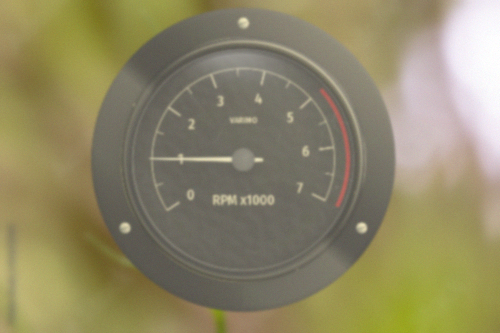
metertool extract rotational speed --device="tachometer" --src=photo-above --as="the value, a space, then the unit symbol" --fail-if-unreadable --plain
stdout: 1000 rpm
